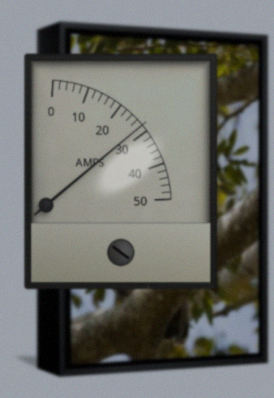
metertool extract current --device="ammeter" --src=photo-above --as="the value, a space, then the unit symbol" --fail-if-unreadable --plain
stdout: 28 A
